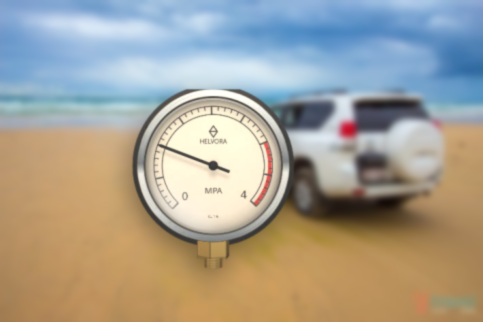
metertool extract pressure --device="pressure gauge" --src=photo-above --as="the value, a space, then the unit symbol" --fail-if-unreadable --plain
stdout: 1 MPa
